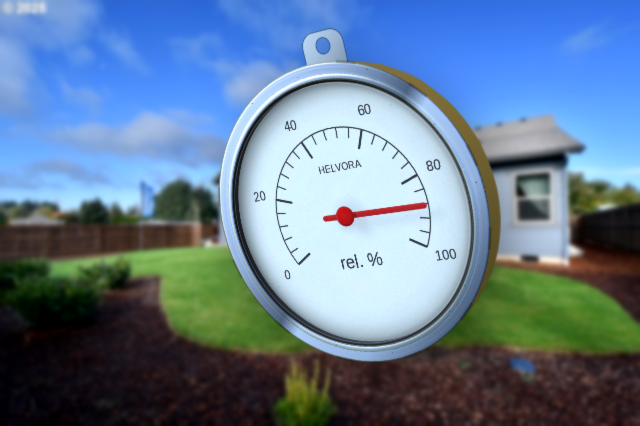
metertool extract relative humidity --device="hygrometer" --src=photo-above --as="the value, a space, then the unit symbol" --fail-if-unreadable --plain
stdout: 88 %
